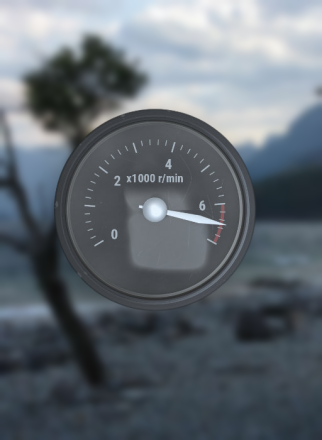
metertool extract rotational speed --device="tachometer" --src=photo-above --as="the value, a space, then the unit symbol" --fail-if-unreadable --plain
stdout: 6500 rpm
